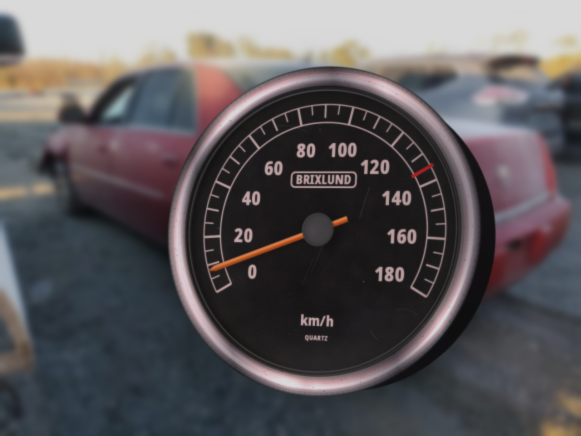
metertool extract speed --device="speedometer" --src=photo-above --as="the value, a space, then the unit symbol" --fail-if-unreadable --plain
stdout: 7.5 km/h
